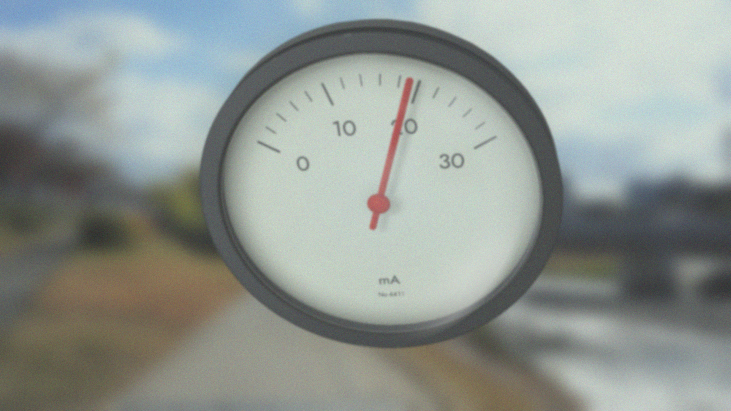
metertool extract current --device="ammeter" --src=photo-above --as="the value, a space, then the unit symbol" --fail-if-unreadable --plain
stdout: 19 mA
